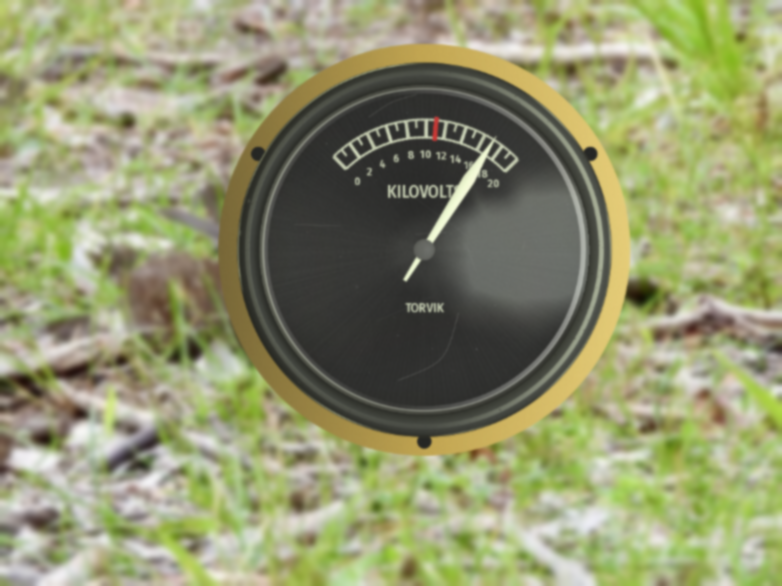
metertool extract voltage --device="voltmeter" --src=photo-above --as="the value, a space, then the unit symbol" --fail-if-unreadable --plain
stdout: 17 kV
